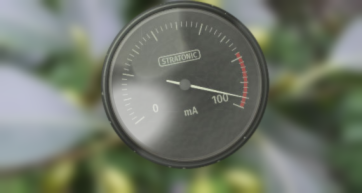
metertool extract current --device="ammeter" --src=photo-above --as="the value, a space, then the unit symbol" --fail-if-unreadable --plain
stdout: 96 mA
